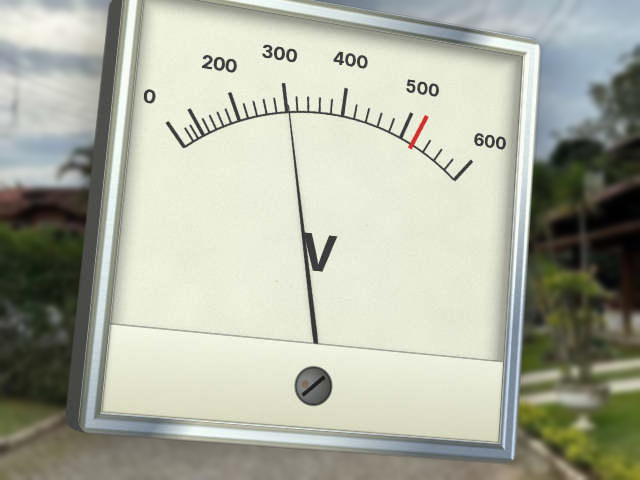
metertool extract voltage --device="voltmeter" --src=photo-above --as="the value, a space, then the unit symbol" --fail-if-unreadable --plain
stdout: 300 V
